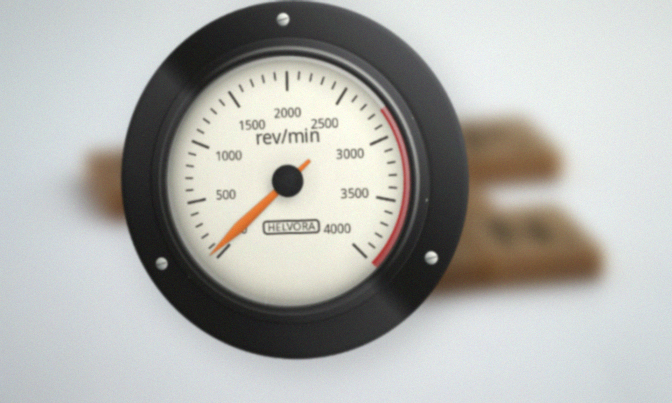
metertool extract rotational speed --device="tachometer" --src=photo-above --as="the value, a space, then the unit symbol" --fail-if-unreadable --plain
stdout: 50 rpm
